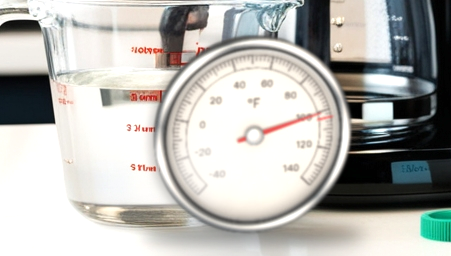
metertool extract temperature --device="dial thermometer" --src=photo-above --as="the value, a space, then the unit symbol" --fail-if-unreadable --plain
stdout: 100 °F
